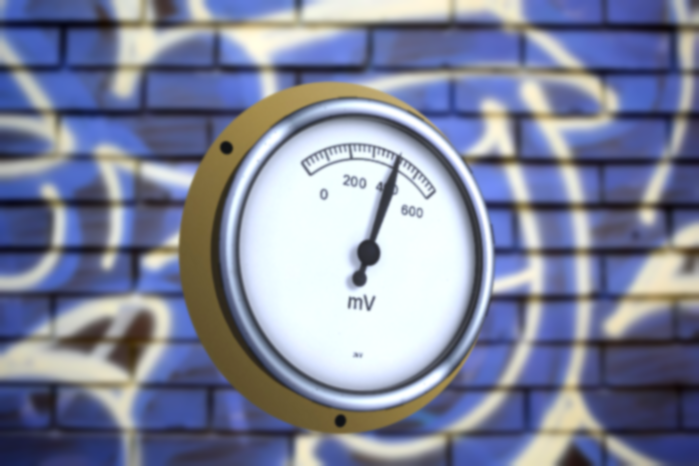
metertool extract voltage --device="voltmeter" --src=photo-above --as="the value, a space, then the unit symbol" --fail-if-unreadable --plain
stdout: 400 mV
